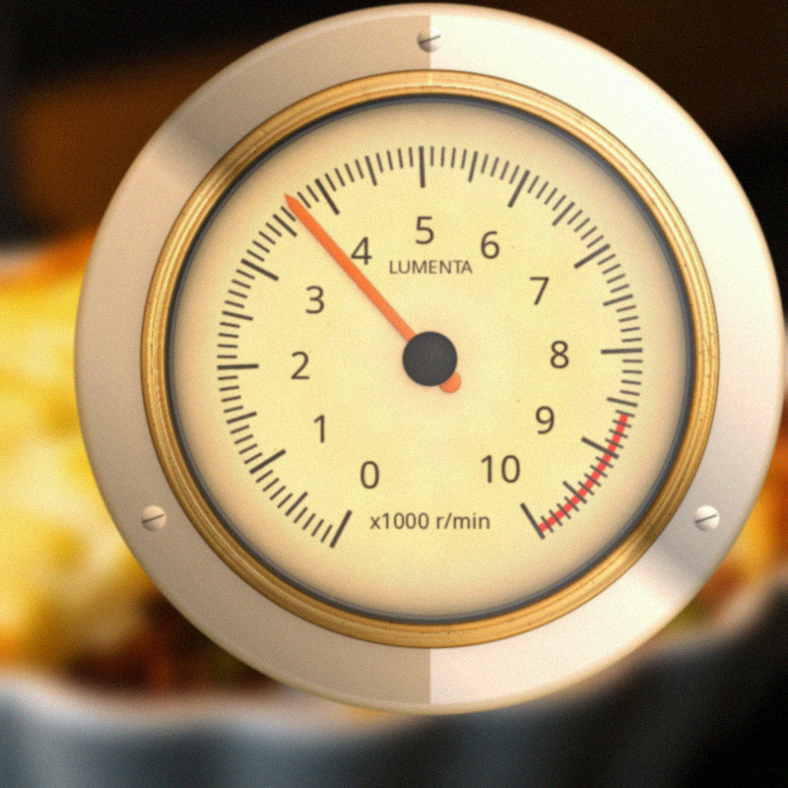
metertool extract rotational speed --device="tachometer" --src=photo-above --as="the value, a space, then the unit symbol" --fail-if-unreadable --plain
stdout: 3700 rpm
